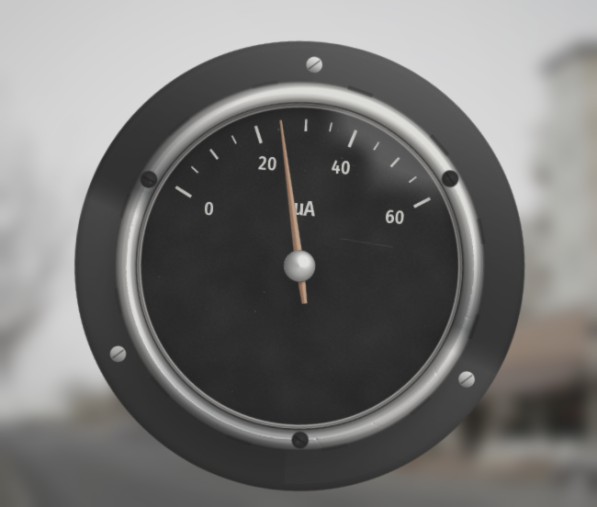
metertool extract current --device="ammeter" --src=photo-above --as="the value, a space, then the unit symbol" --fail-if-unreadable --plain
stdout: 25 µA
